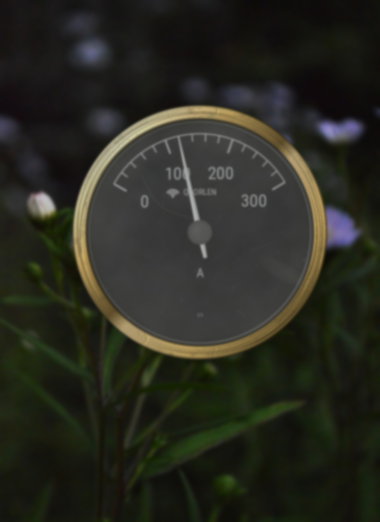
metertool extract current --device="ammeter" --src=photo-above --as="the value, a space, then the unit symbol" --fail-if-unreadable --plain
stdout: 120 A
